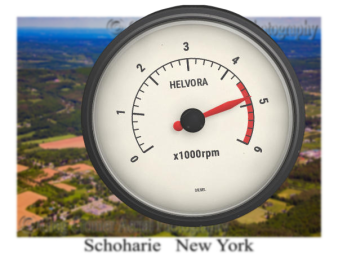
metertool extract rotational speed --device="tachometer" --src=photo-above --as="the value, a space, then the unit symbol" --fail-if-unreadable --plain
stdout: 4800 rpm
